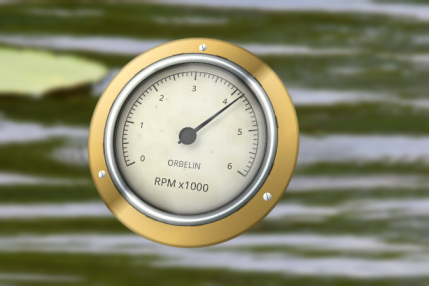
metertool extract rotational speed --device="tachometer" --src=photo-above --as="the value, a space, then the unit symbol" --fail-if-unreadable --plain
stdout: 4200 rpm
